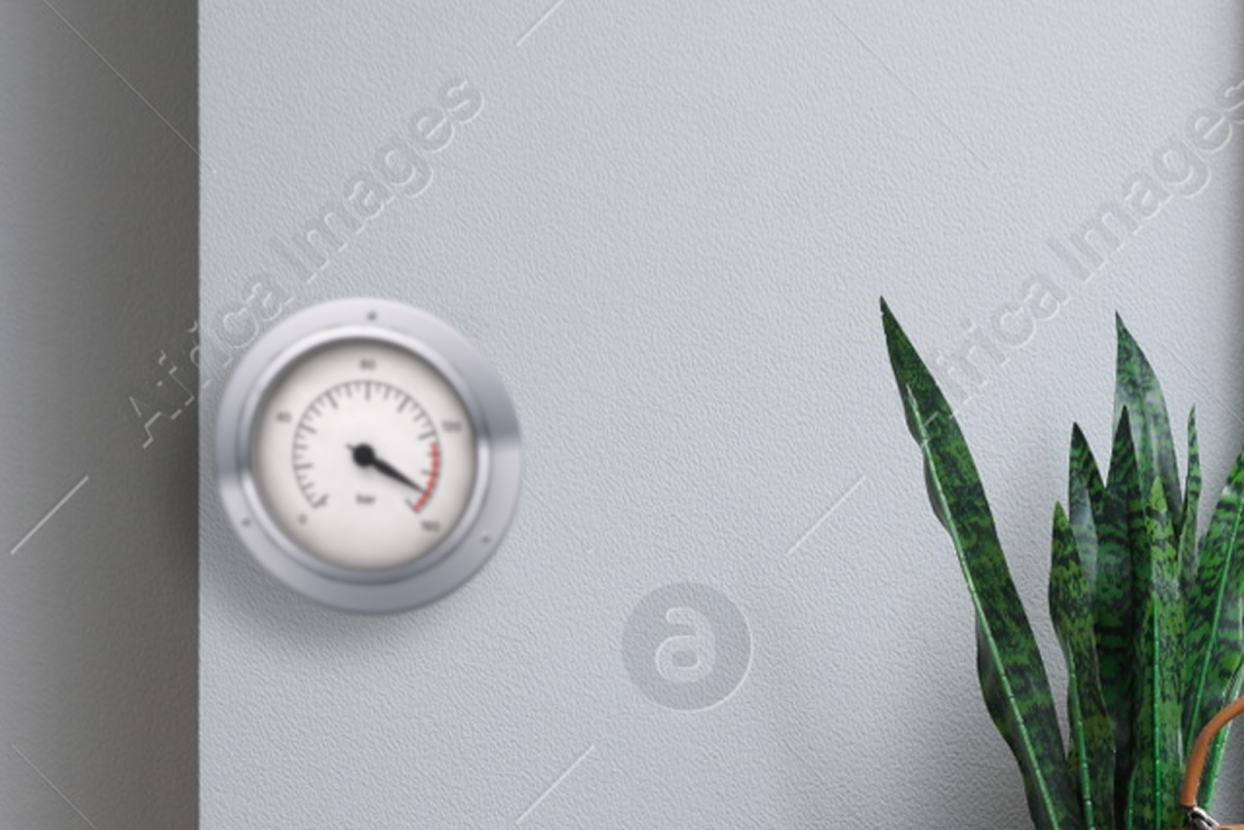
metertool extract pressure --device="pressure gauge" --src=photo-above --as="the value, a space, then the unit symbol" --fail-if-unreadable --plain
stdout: 150 bar
